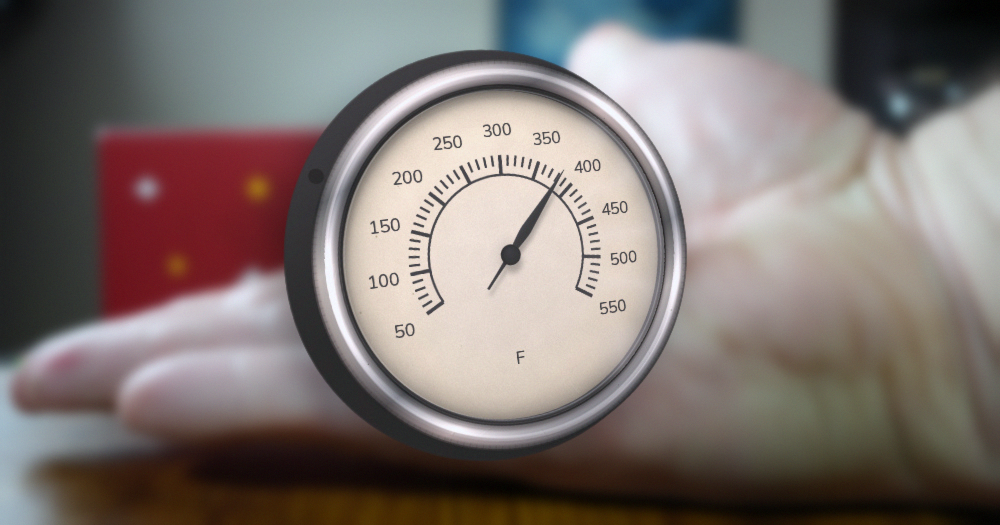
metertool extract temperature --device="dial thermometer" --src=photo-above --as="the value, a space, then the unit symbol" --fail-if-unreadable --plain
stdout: 380 °F
